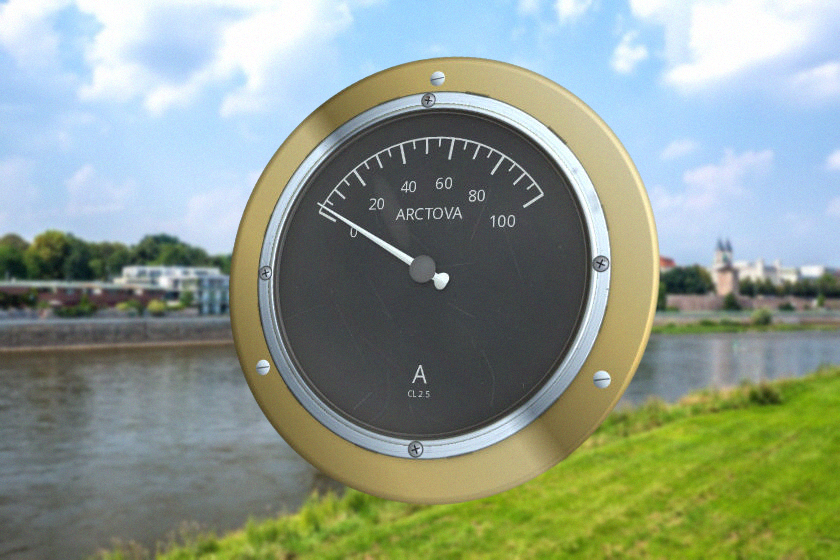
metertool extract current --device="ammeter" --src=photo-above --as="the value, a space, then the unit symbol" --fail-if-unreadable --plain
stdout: 2.5 A
